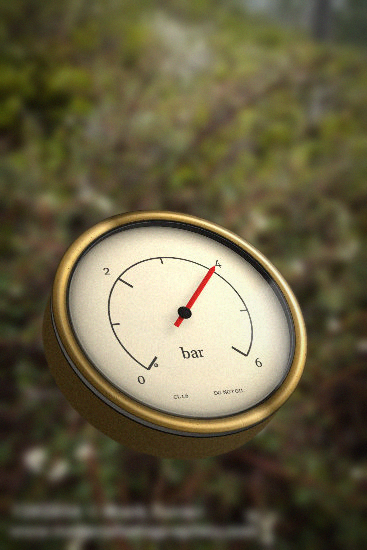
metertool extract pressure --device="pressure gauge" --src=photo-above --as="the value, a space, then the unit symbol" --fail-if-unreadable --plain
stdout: 4 bar
